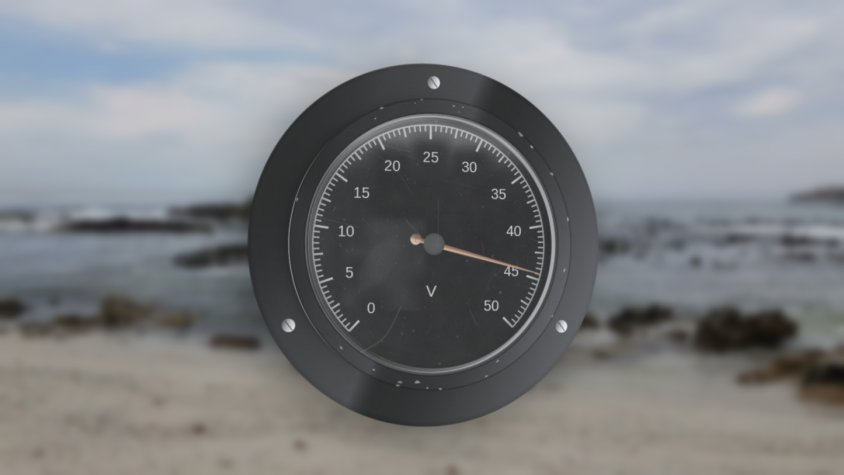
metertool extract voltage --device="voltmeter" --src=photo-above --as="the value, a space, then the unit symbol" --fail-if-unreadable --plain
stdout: 44.5 V
